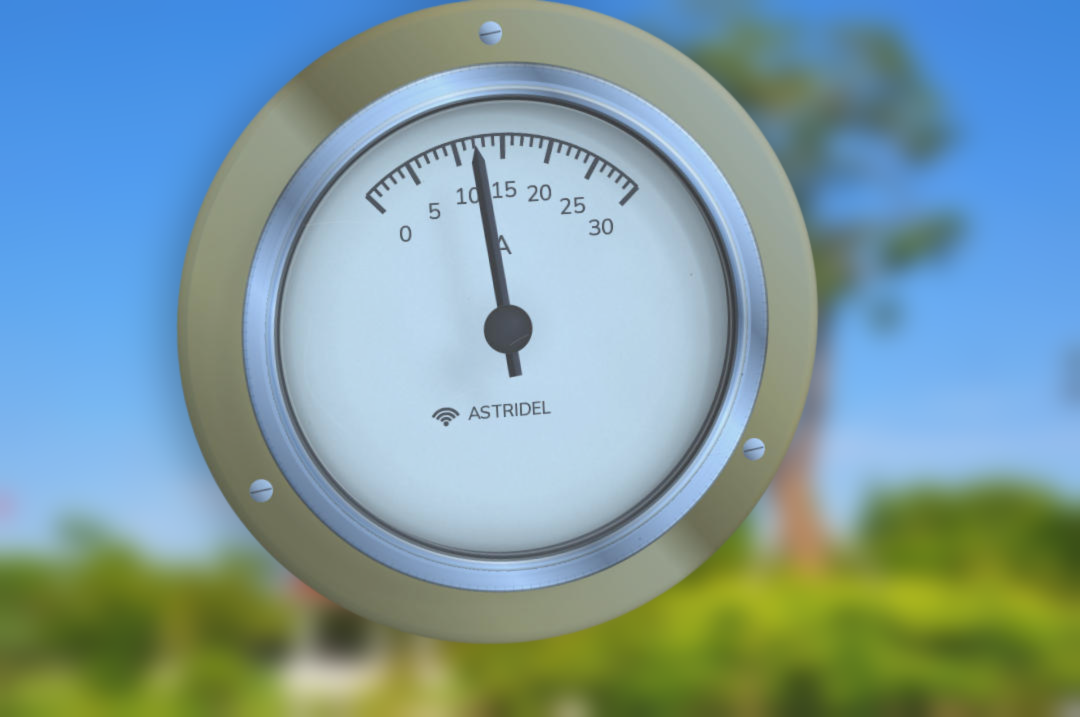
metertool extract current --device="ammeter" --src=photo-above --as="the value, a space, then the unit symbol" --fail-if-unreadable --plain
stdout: 12 A
